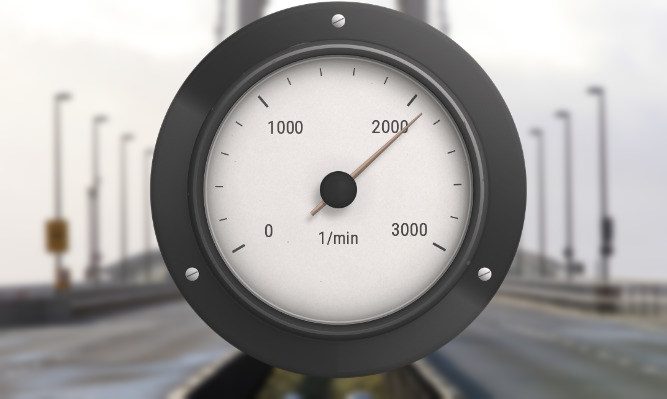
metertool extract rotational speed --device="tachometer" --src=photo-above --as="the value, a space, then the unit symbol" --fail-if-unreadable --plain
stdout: 2100 rpm
